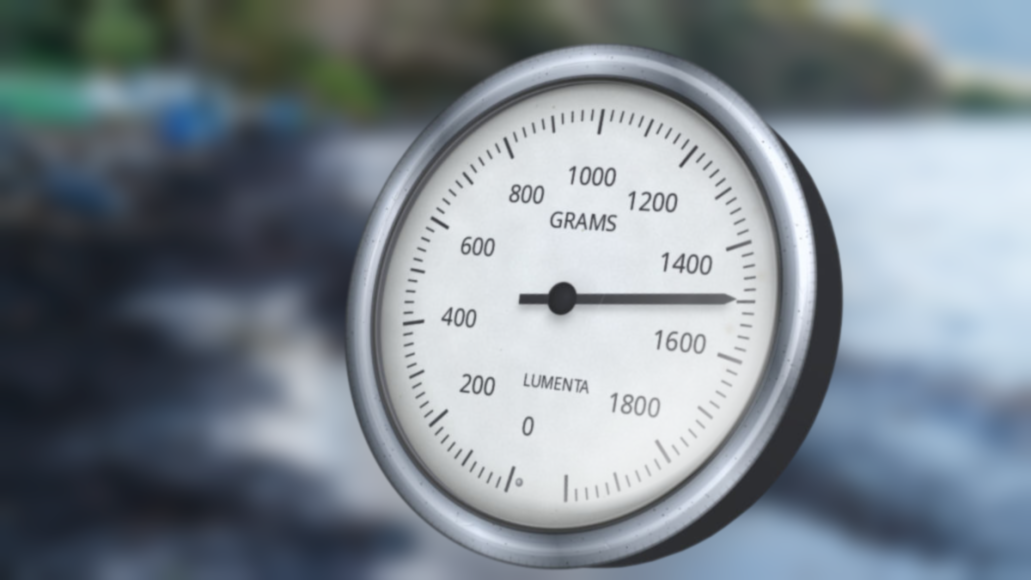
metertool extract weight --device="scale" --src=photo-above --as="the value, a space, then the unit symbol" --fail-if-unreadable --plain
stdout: 1500 g
